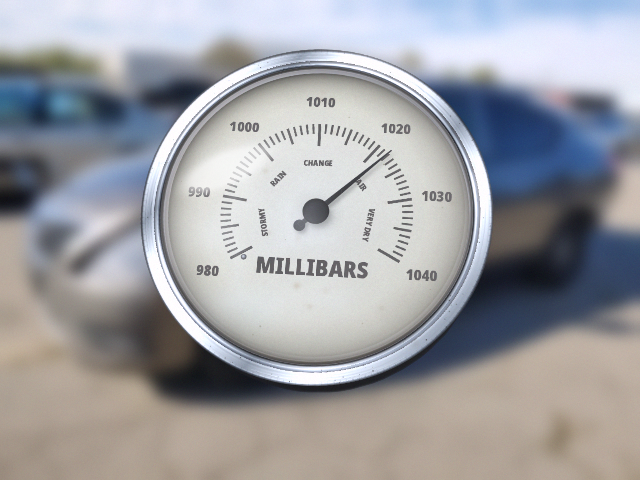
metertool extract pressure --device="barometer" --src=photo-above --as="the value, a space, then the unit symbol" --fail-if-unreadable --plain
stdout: 1022 mbar
